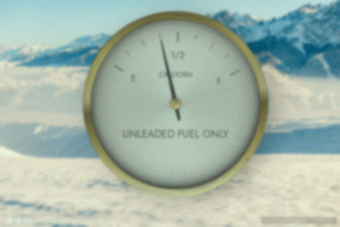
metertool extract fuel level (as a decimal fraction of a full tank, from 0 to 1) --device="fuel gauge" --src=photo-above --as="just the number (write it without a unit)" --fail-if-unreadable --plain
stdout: 0.375
